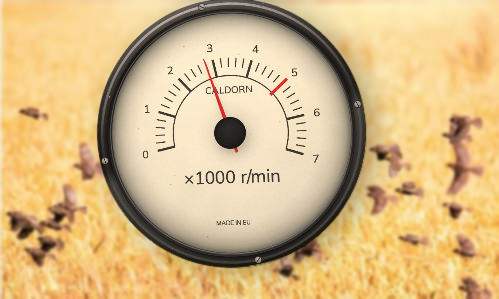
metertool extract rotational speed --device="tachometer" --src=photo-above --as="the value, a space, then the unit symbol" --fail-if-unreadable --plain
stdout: 2800 rpm
